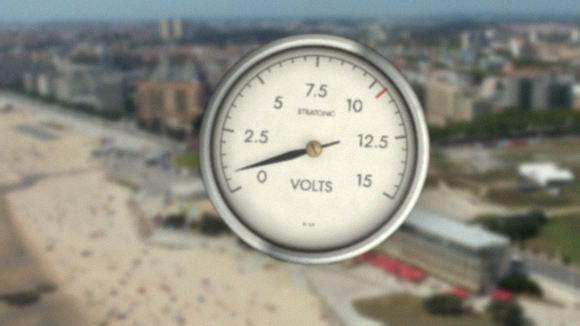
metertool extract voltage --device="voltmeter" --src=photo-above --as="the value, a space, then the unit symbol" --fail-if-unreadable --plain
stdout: 0.75 V
